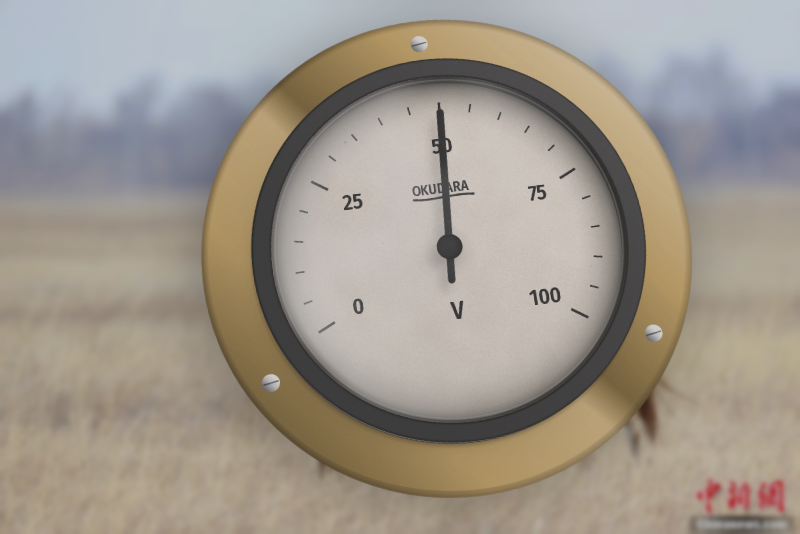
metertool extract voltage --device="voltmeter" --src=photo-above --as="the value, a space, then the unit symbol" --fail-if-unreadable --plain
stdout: 50 V
